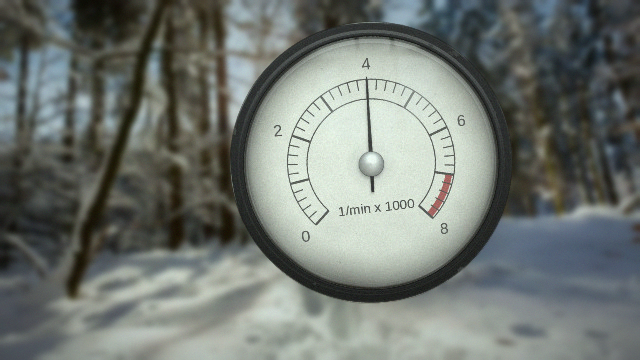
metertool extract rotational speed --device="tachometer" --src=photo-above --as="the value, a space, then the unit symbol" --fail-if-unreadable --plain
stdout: 4000 rpm
